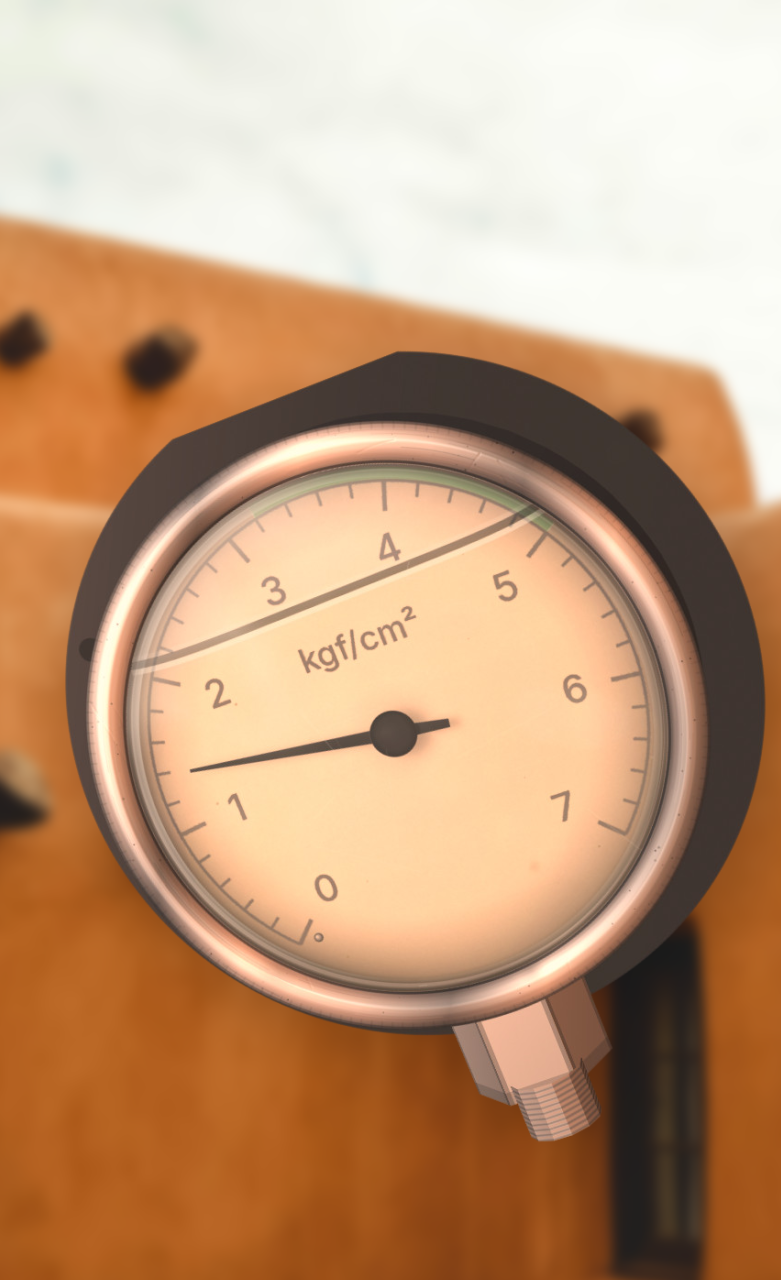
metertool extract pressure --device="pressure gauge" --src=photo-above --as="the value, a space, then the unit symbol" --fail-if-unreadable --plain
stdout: 1.4 kg/cm²
